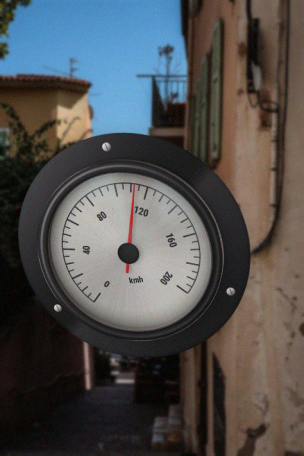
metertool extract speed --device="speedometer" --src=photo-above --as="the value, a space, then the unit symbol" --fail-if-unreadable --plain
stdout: 112.5 km/h
